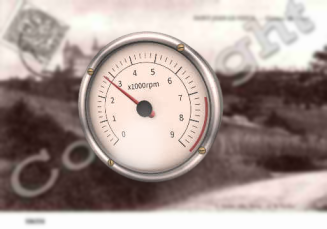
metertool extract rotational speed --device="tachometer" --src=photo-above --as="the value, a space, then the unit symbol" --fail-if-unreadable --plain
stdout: 2800 rpm
